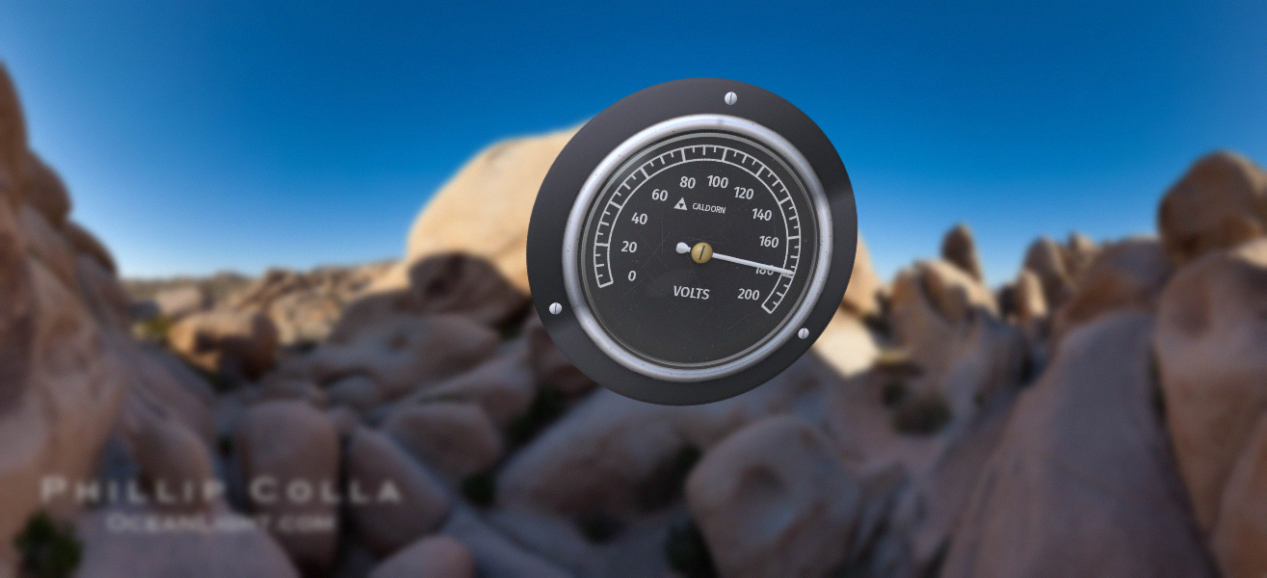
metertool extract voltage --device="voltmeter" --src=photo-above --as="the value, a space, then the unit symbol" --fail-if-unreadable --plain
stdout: 177.5 V
